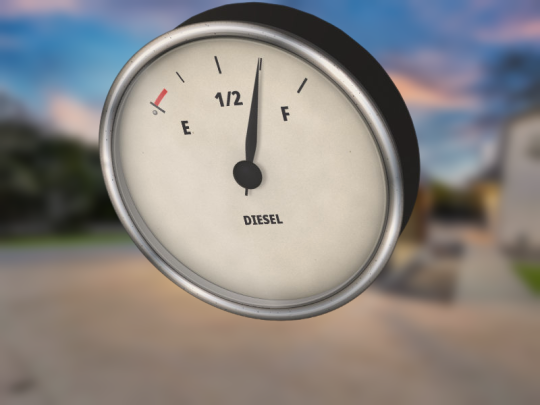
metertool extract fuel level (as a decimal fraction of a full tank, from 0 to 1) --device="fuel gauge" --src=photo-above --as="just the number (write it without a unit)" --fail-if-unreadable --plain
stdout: 0.75
